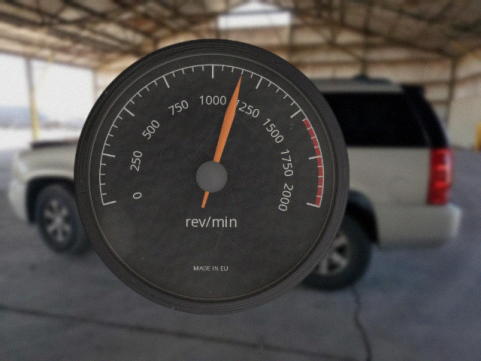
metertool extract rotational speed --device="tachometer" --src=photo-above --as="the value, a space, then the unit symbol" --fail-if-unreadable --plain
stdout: 1150 rpm
